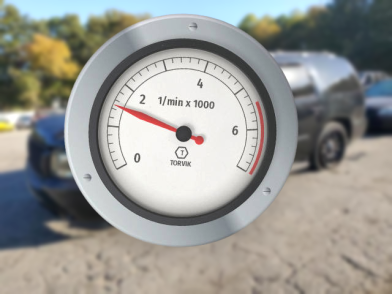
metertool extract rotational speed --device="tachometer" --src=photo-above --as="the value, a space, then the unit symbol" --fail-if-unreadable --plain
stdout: 1500 rpm
